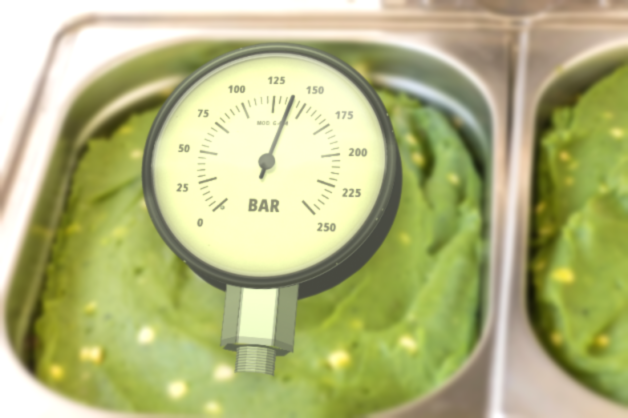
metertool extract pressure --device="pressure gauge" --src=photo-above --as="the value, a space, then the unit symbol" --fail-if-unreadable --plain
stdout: 140 bar
